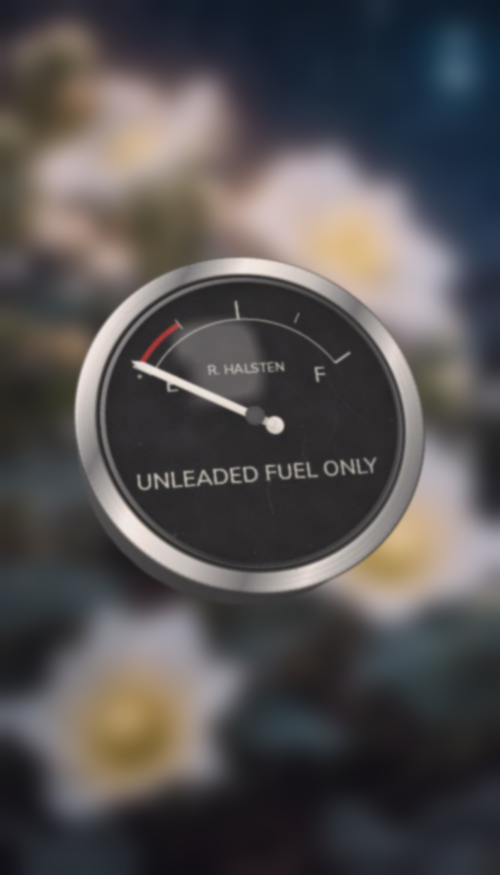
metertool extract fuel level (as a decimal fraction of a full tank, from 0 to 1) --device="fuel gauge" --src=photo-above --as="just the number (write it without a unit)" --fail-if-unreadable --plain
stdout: 0
